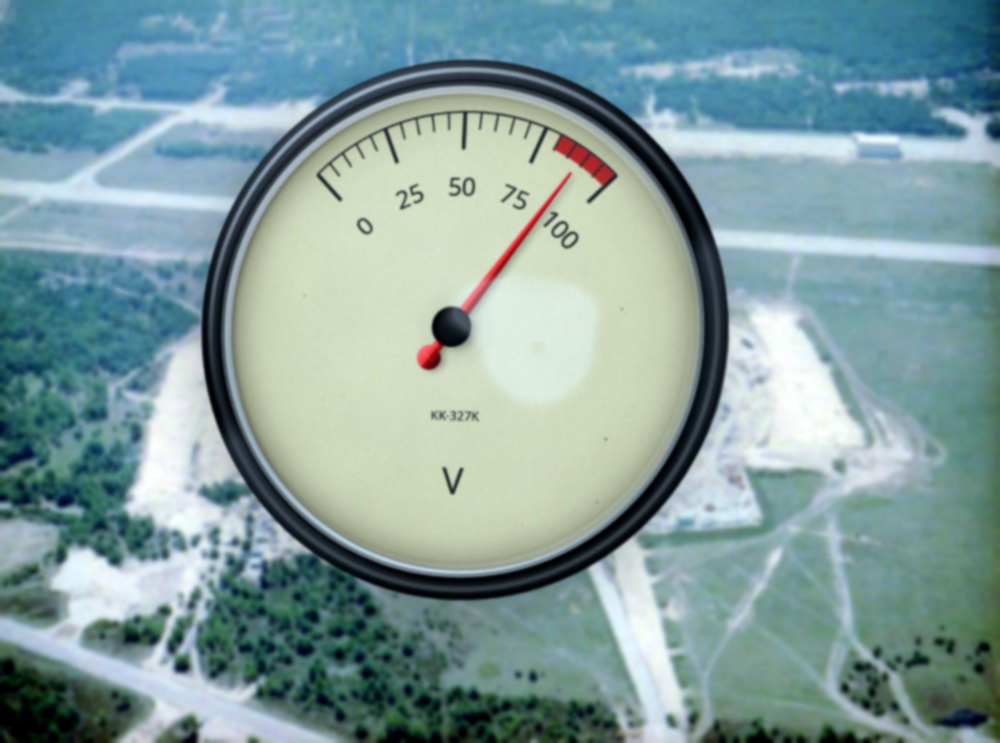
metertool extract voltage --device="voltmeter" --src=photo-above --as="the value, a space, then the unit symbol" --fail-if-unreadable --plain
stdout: 90 V
